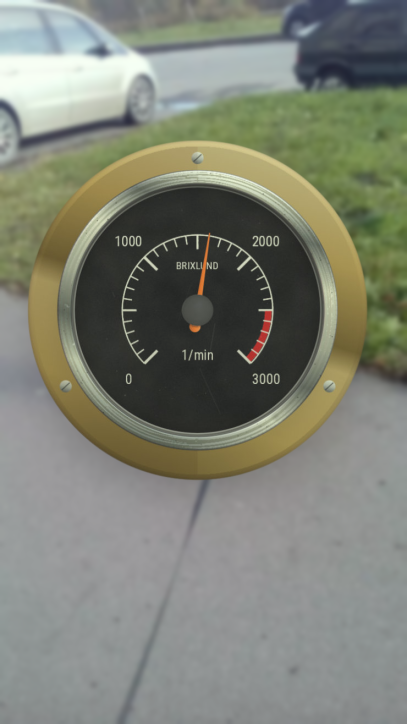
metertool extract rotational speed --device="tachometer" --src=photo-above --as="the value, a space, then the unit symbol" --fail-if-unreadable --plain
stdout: 1600 rpm
